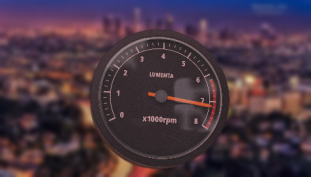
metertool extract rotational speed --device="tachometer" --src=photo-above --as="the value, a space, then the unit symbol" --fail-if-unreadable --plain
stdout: 7200 rpm
